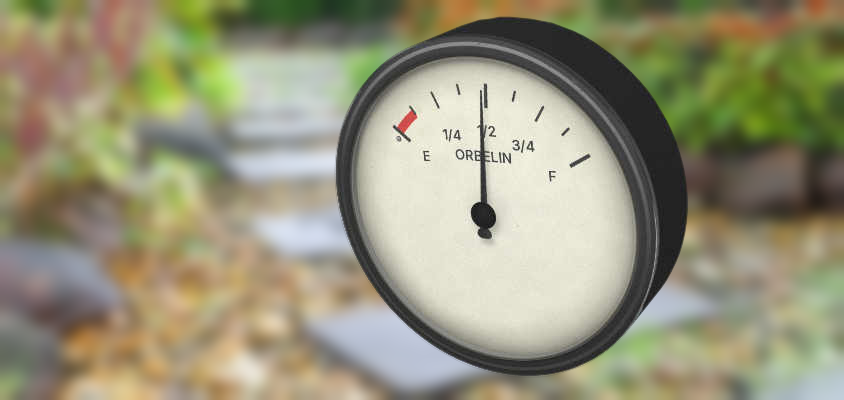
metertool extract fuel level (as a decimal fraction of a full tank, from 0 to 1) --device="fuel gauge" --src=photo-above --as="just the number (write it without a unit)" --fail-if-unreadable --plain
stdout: 0.5
